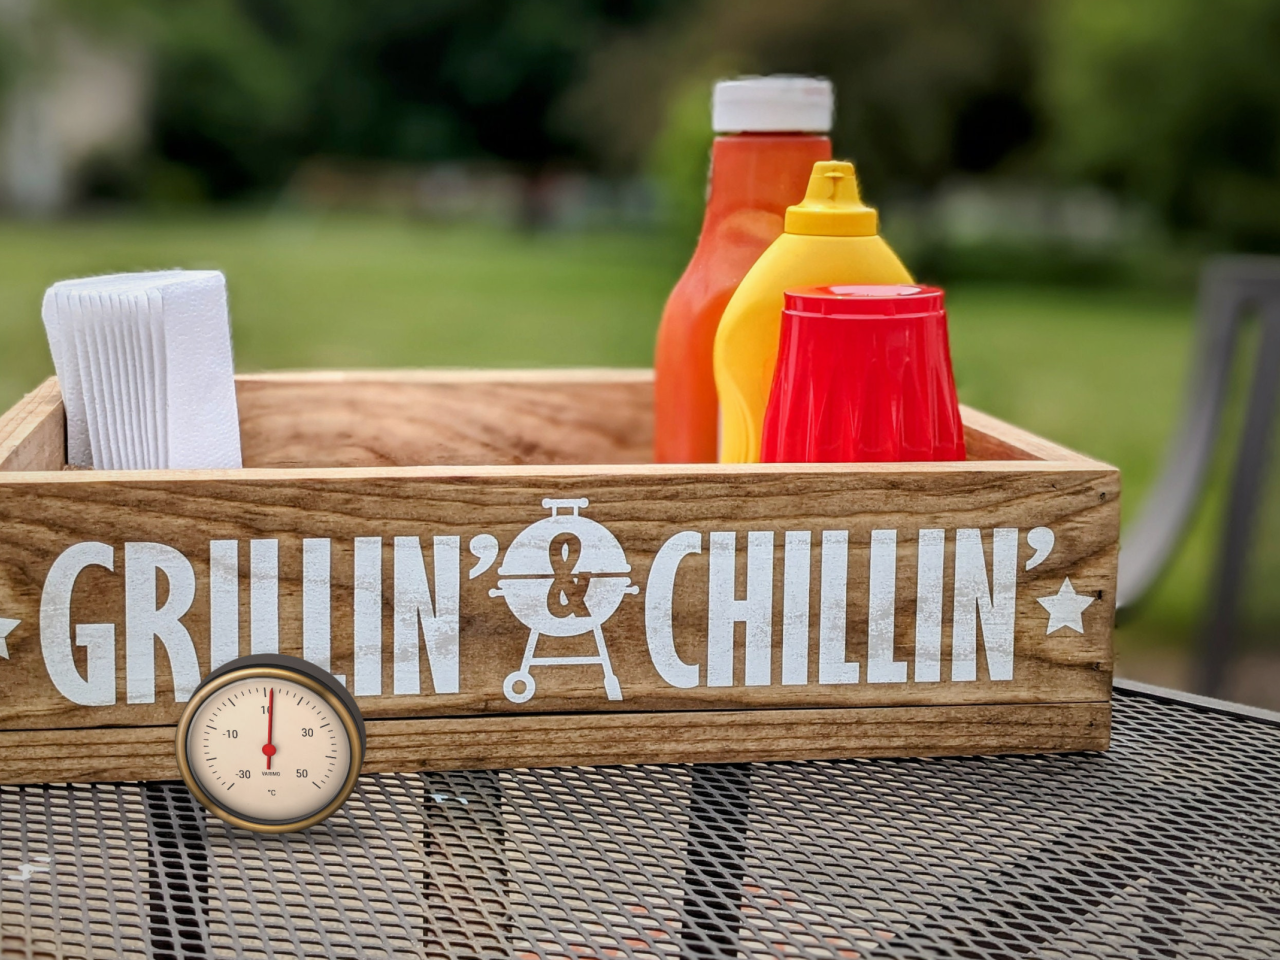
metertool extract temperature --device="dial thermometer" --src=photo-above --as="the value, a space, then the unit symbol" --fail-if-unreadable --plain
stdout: 12 °C
